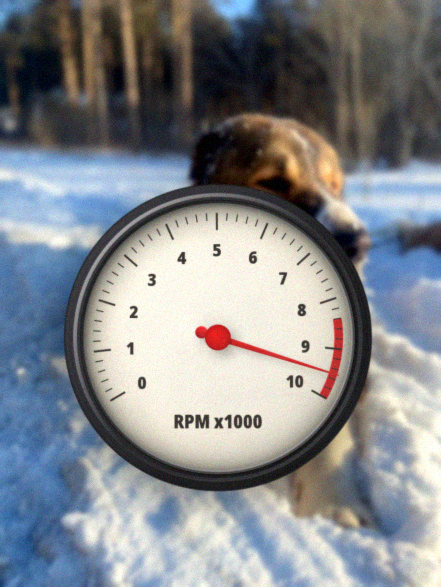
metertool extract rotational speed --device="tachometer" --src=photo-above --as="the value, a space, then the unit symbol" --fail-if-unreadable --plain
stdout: 9500 rpm
